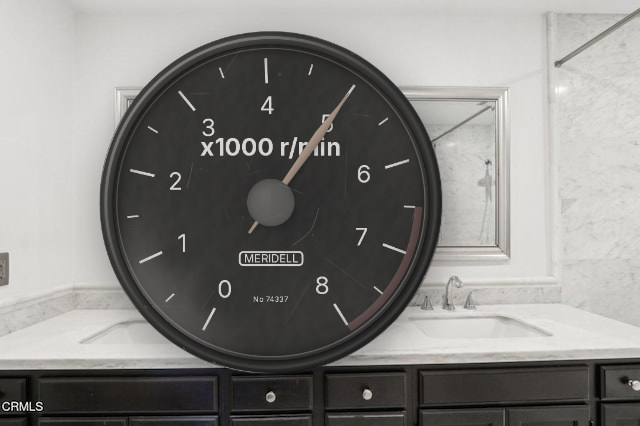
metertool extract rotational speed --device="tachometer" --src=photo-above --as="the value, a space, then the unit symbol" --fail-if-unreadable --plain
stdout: 5000 rpm
